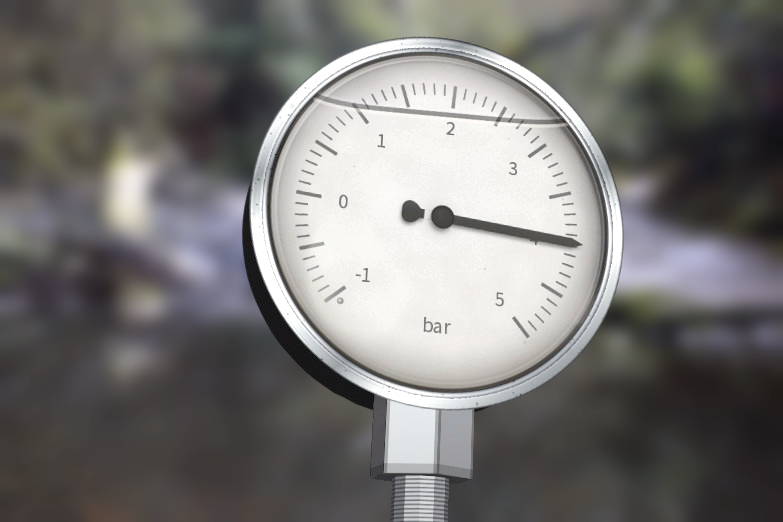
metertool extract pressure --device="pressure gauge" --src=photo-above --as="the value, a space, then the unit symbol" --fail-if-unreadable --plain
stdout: 4 bar
